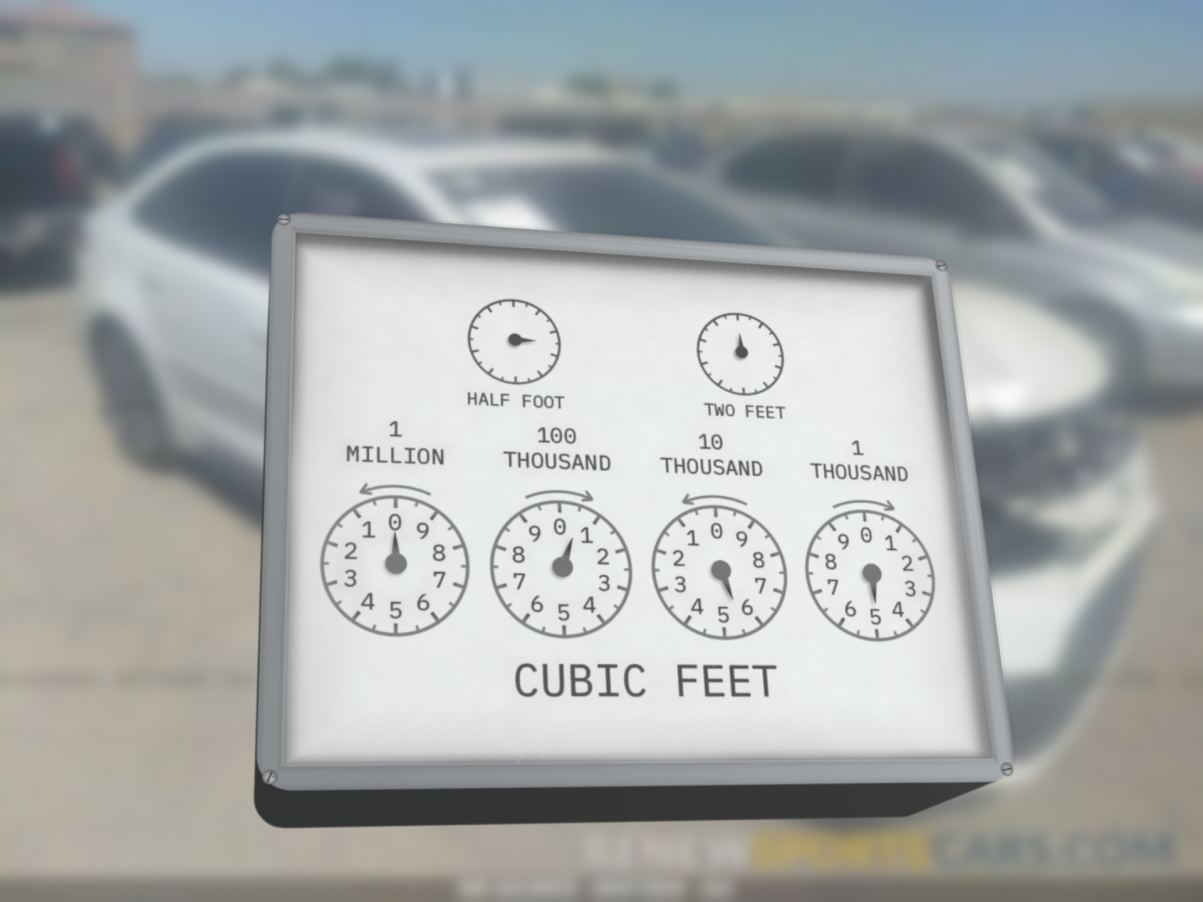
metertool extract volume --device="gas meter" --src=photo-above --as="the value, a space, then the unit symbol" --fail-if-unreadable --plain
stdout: 5500 ft³
